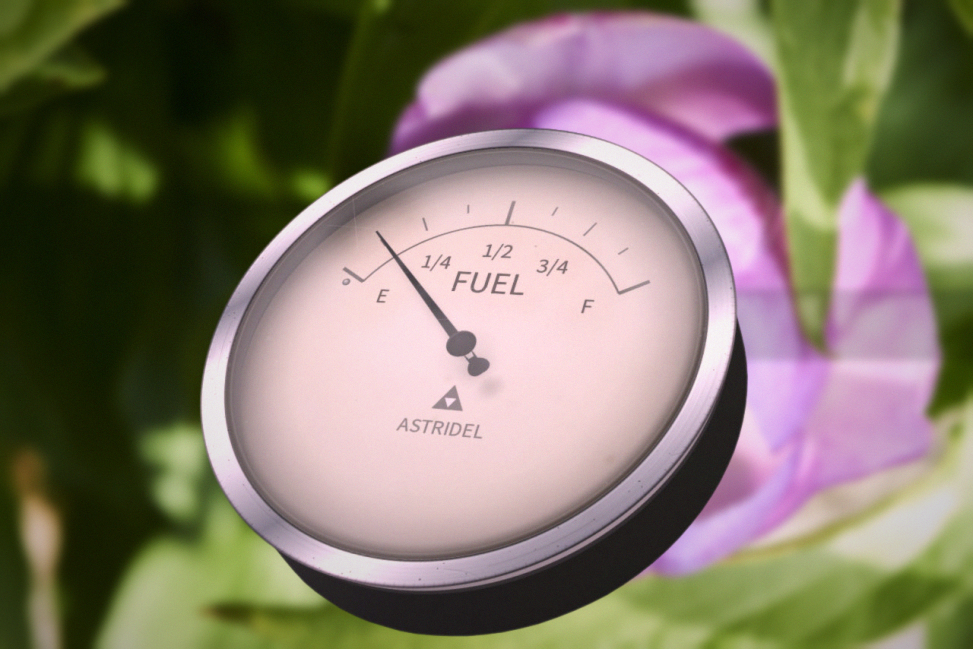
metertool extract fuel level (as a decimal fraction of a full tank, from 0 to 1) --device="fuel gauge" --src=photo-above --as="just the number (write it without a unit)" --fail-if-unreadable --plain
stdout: 0.125
